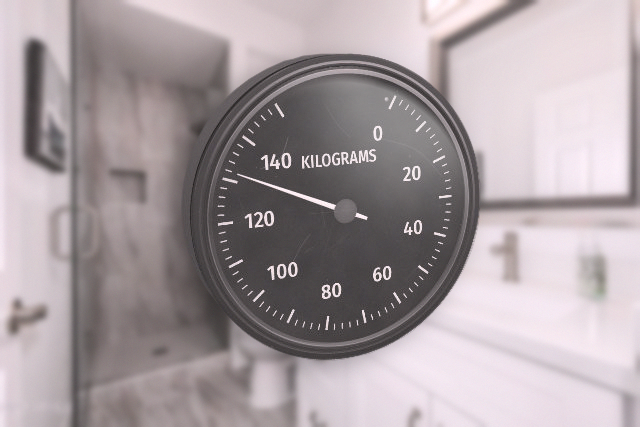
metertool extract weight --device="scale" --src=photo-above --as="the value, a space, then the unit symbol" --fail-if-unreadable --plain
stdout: 132 kg
